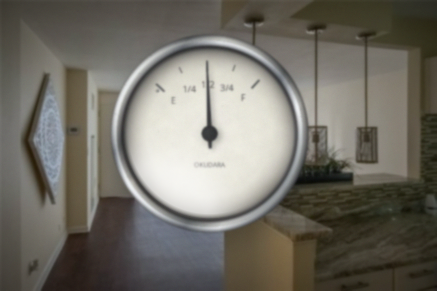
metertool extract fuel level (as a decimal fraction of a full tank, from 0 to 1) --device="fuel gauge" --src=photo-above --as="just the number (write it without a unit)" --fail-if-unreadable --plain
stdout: 0.5
